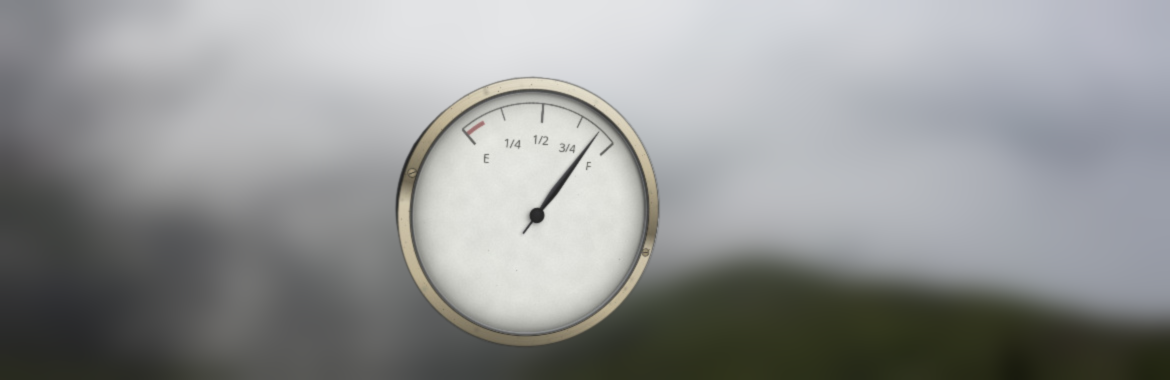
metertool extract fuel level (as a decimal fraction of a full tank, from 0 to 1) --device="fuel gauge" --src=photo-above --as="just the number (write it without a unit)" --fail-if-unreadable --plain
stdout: 0.875
